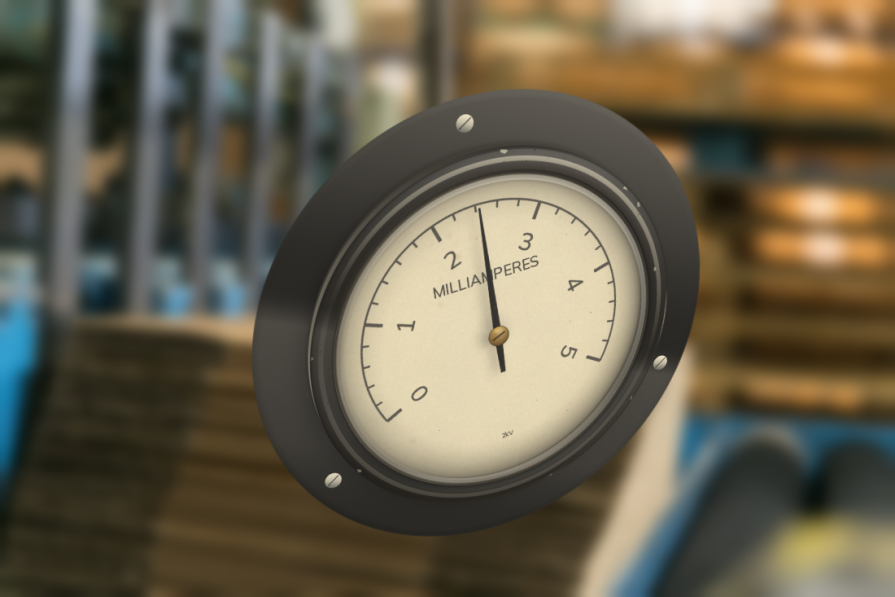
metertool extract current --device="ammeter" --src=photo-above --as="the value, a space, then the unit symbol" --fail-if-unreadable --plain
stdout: 2.4 mA
